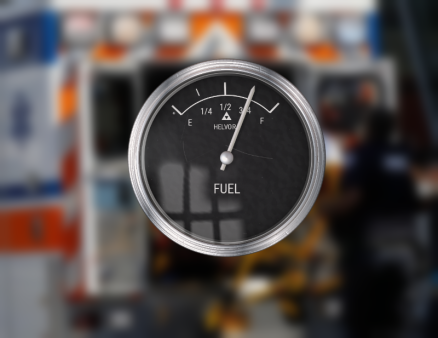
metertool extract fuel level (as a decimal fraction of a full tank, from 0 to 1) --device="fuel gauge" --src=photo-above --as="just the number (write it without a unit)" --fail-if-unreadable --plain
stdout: 0.75
